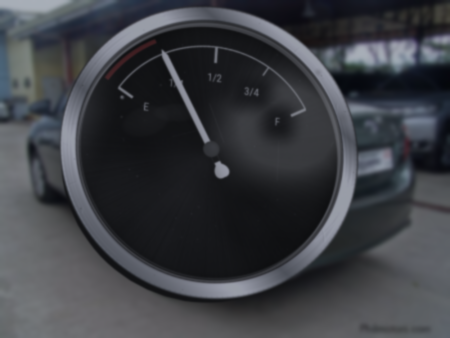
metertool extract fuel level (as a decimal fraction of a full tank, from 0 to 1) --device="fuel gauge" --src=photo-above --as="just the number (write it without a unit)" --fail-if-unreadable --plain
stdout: 0.25
